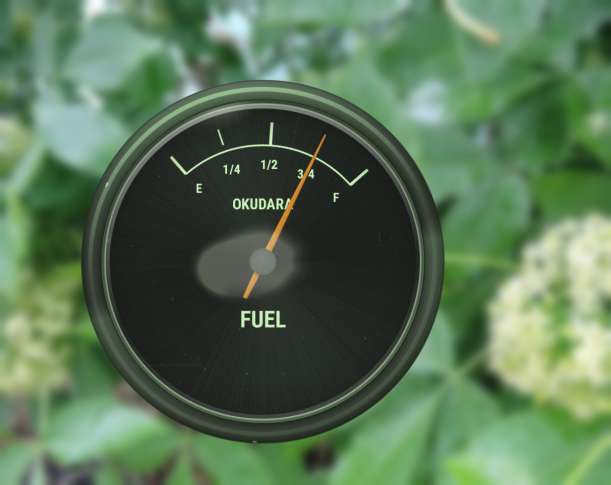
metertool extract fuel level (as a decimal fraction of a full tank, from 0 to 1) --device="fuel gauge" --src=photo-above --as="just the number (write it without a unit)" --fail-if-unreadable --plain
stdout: 0.75
